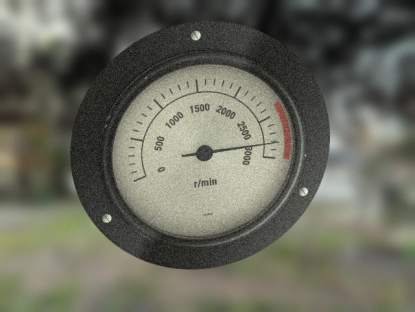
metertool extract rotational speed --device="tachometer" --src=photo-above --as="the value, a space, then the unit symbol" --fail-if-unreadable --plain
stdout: 2800 rpm
